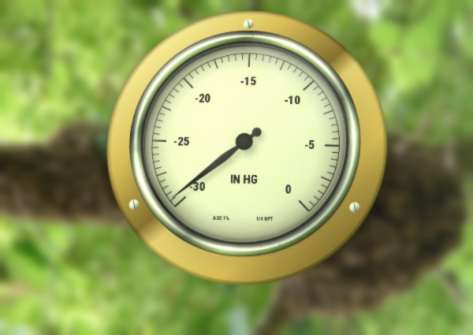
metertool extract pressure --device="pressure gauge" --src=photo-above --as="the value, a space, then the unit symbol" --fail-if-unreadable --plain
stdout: -29.5 inHg
